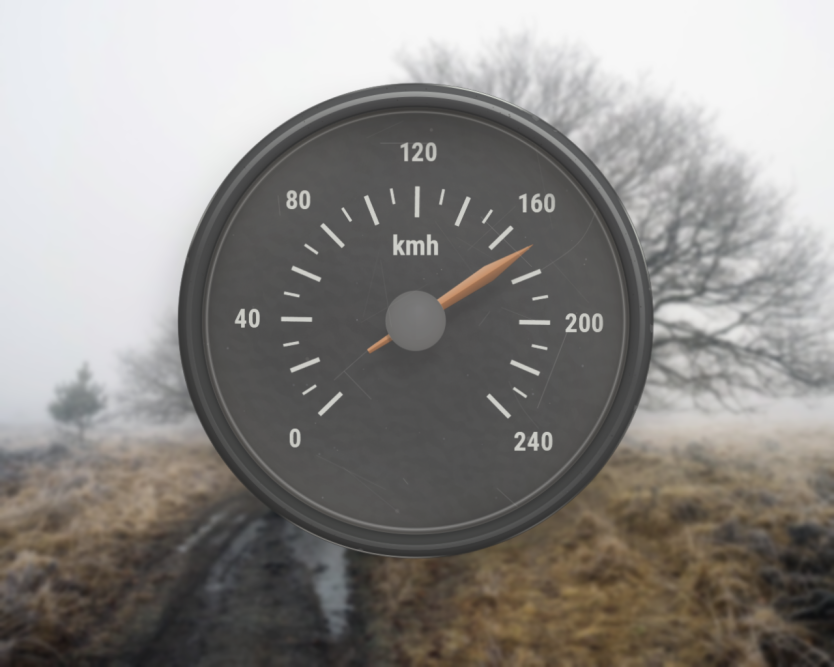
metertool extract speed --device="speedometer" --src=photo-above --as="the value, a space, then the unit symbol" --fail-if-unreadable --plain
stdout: 170 km/h
